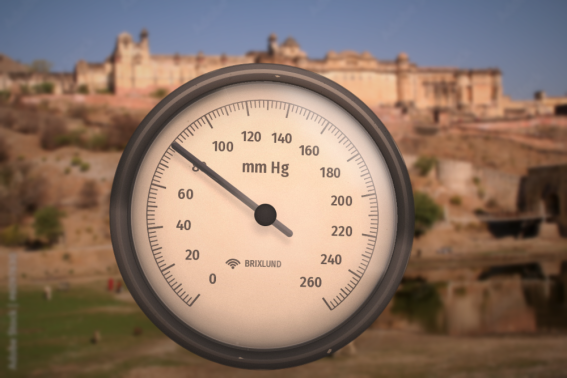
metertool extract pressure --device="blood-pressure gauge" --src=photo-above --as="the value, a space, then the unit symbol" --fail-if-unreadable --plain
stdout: 80 mmHg
